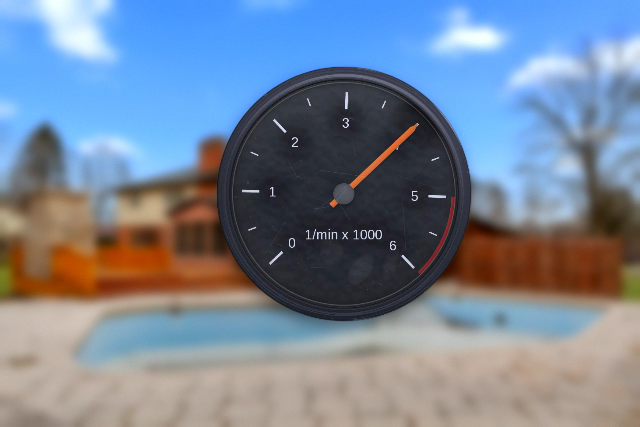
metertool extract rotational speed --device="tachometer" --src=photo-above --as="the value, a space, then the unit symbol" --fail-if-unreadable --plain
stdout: 4000 rpm
